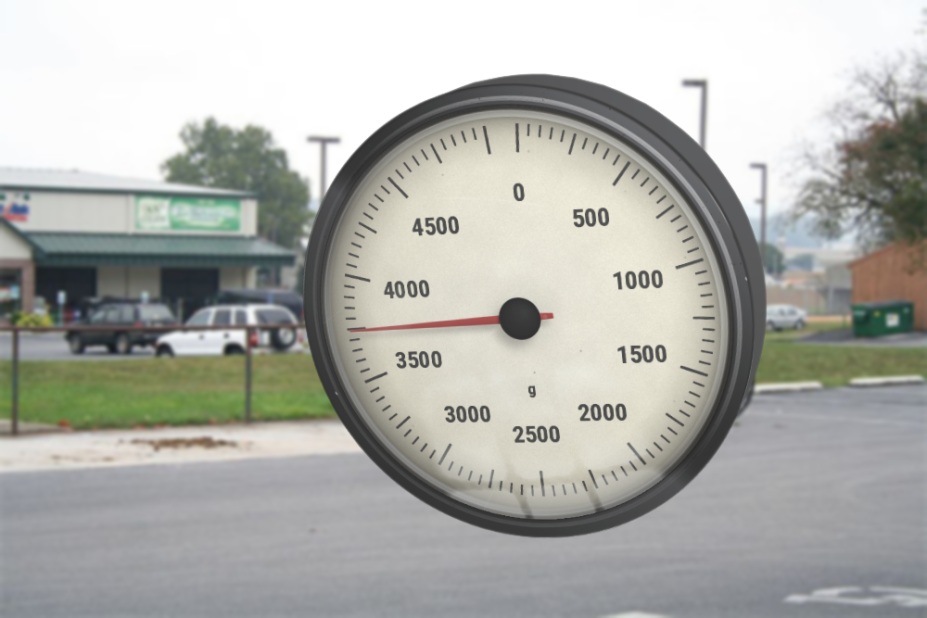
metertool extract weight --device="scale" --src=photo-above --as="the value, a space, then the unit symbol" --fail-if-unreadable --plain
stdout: 3750 g
